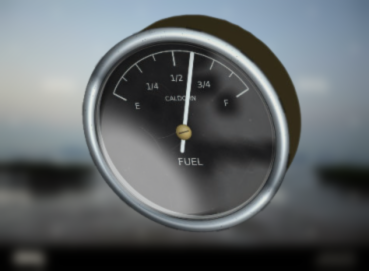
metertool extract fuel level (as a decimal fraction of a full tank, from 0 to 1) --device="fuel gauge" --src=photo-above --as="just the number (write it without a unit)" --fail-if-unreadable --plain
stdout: 0.625
